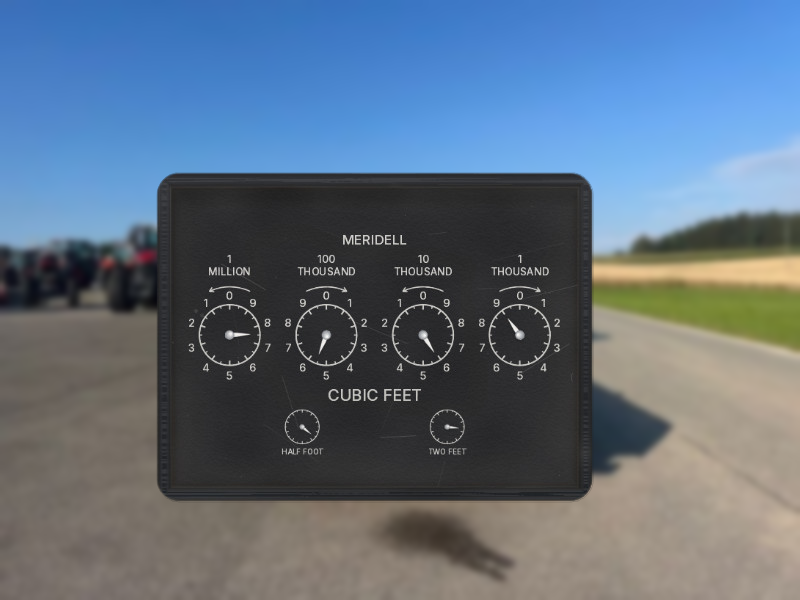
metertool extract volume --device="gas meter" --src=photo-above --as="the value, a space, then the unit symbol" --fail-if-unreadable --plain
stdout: 755900 ft³
